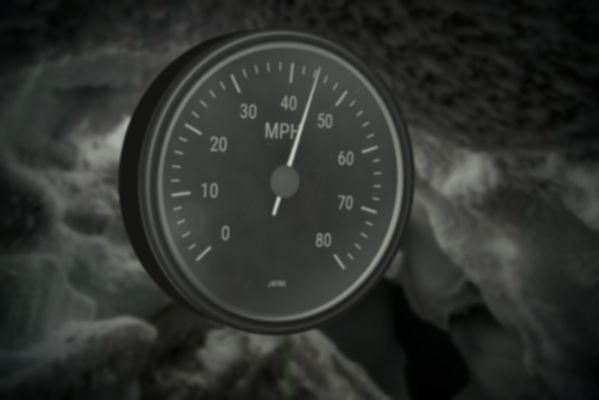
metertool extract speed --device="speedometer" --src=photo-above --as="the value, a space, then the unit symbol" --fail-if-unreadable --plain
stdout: 44 mph
